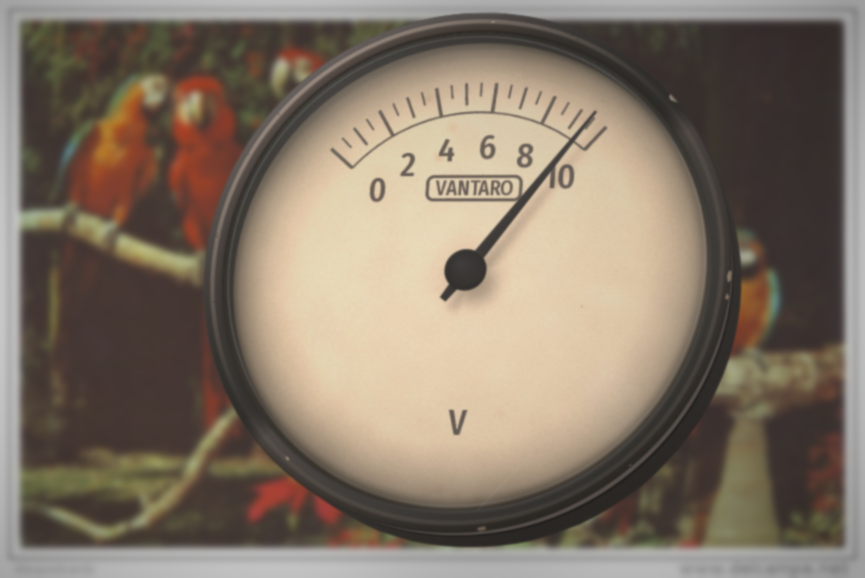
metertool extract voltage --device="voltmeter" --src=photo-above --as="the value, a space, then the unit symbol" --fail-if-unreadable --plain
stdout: 9.5 V
